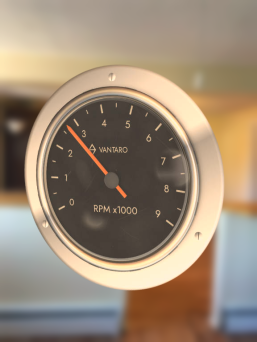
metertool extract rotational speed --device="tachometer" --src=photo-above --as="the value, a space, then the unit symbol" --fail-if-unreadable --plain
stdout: 2750 rpm
